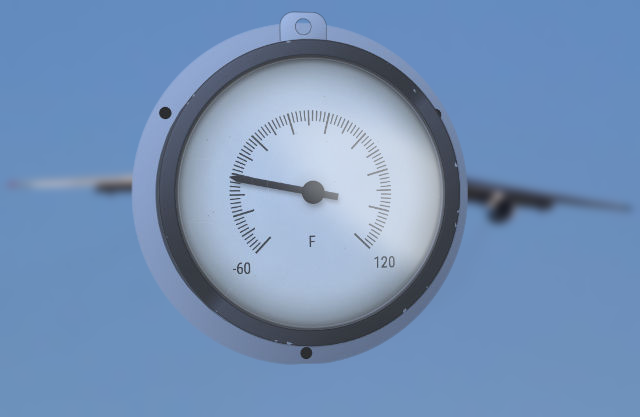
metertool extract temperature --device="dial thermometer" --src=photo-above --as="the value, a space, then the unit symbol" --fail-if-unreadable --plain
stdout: -22 °F
